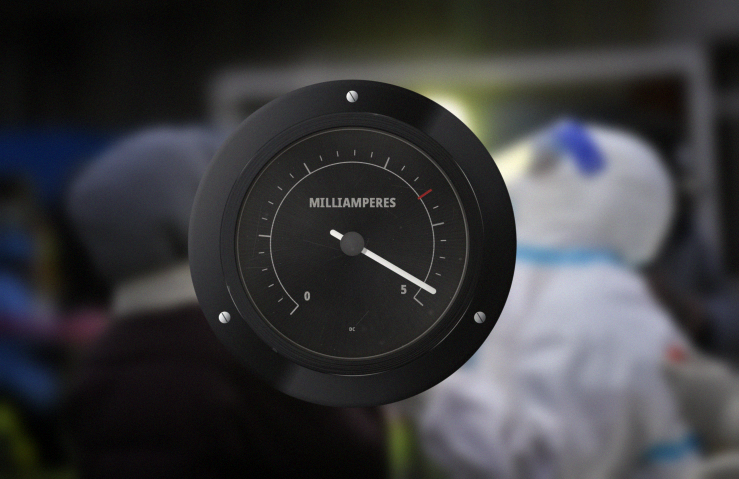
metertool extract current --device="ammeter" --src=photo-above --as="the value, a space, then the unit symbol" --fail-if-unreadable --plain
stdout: 4.8 mA
